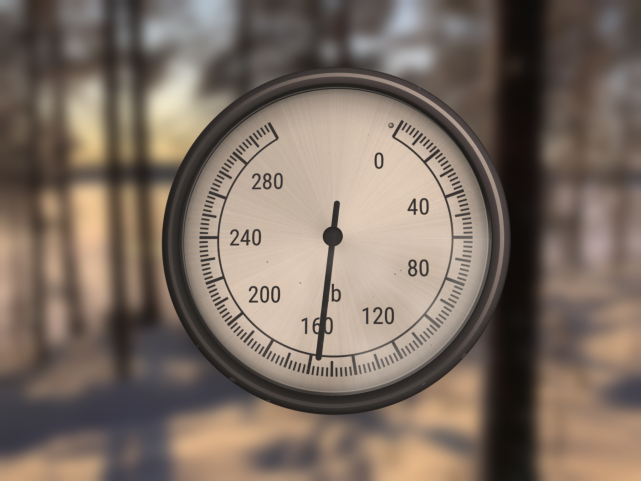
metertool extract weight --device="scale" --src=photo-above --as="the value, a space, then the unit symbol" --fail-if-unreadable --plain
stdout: 156 lb
